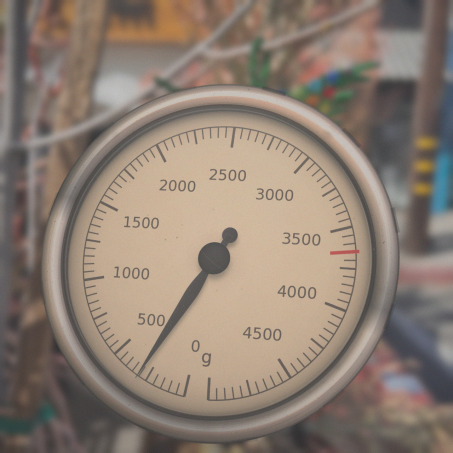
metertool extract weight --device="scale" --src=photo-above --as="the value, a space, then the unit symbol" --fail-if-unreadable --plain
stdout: 300 g
